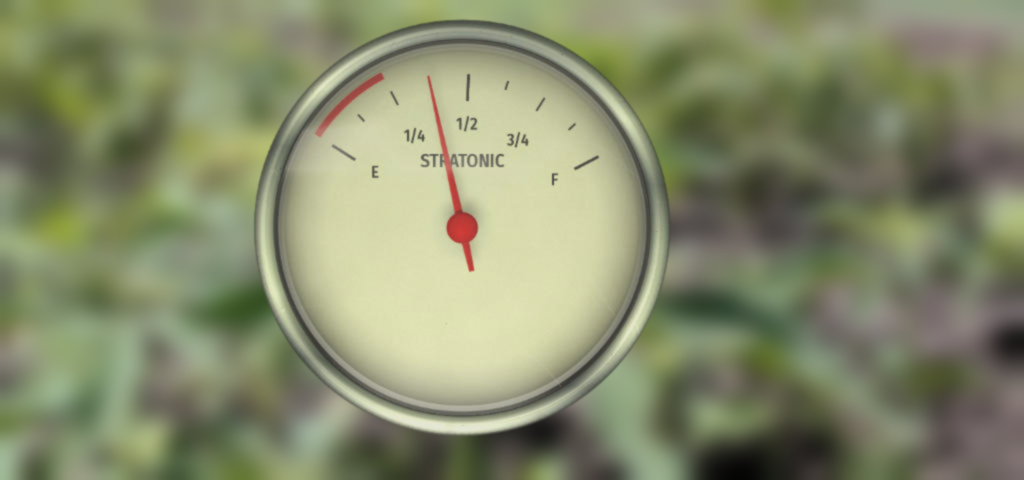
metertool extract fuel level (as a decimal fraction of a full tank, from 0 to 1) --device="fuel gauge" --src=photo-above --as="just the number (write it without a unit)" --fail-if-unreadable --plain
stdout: 0.375
